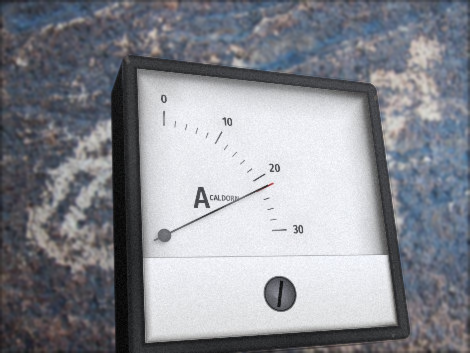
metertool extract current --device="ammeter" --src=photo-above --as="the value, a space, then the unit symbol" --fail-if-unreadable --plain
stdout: 22 A
